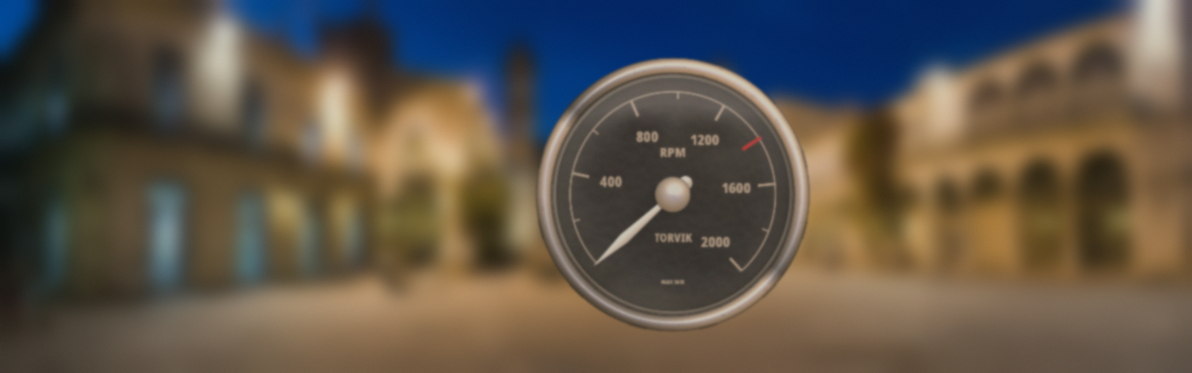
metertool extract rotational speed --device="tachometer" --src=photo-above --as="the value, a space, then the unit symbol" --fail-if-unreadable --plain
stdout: 0 rpm
